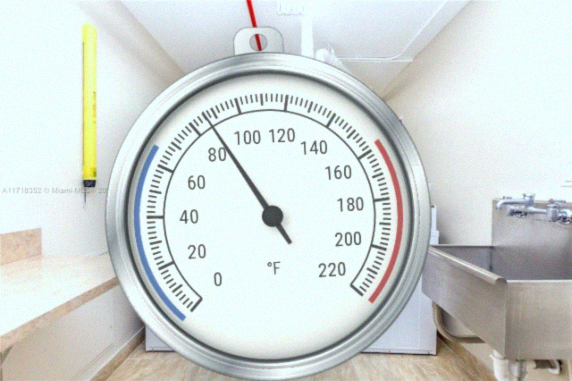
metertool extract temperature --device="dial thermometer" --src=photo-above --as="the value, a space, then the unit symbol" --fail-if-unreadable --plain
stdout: 86 °F
